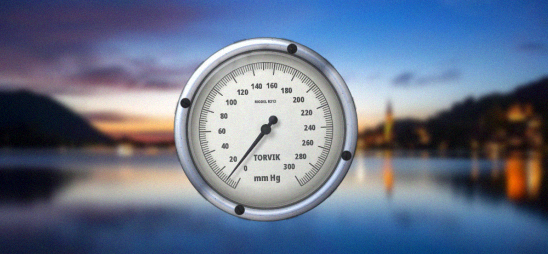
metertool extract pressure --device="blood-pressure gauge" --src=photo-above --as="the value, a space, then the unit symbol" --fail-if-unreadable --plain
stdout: 10 mmHg
